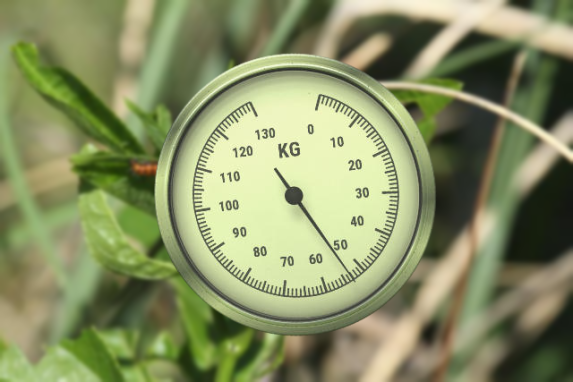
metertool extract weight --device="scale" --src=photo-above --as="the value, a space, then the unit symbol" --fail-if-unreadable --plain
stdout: 53 kg
